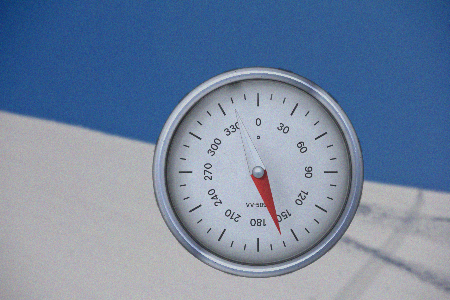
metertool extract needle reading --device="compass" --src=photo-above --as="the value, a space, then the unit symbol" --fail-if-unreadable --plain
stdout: 160 °
